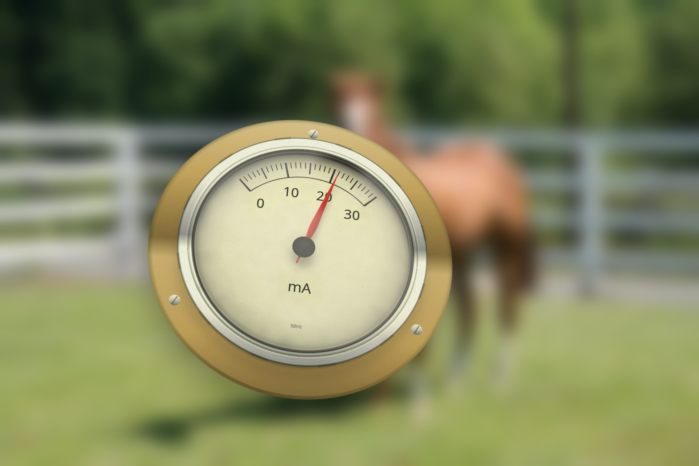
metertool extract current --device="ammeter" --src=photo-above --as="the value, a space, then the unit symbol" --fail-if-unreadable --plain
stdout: 21 mA
